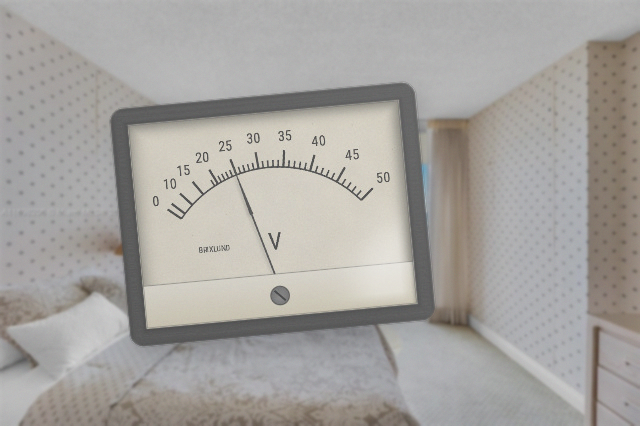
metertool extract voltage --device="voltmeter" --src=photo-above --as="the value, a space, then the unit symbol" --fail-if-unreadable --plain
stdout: 25 V
